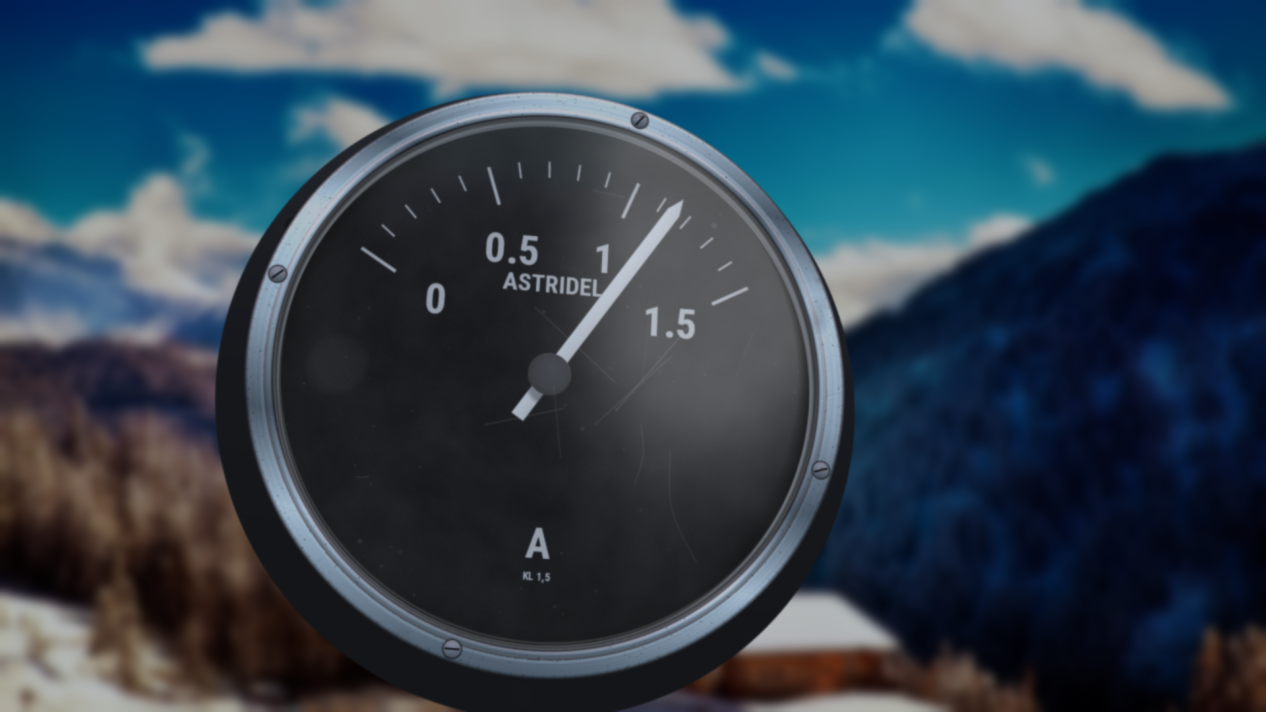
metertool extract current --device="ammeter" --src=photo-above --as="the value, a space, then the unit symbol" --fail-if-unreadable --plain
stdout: 1.15 A
